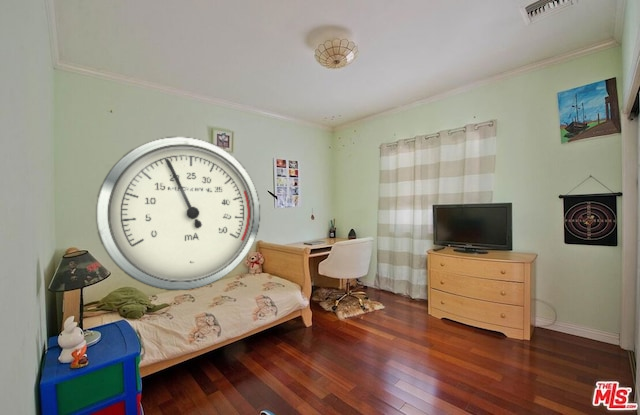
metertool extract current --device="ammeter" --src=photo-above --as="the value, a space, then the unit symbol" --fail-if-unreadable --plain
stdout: 20 mA
